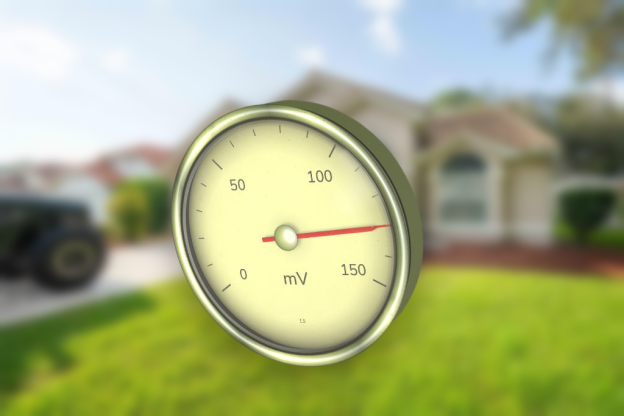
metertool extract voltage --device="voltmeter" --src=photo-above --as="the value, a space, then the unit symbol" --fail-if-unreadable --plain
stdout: 130 mV
